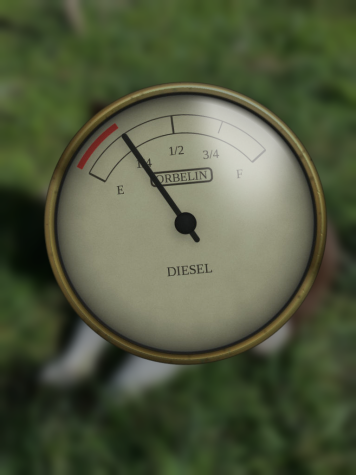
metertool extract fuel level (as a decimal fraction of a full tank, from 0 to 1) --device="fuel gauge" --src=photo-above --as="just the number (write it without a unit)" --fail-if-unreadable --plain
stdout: 0.25
